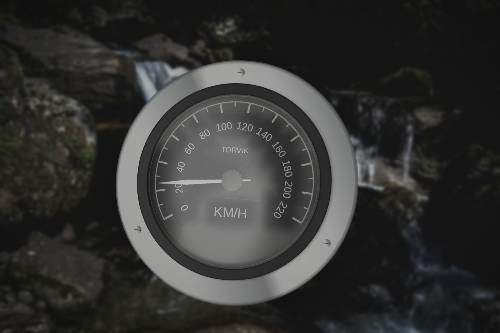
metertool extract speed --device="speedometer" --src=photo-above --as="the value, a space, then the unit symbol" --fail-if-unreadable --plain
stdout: 25 km/h
